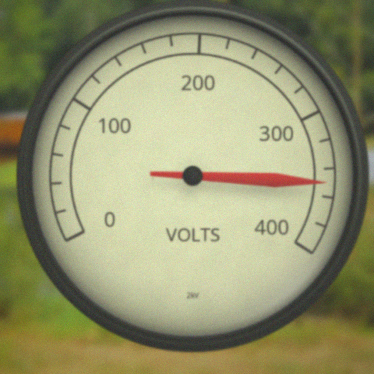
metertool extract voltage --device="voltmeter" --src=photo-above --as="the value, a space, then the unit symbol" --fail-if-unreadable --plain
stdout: 350 V
